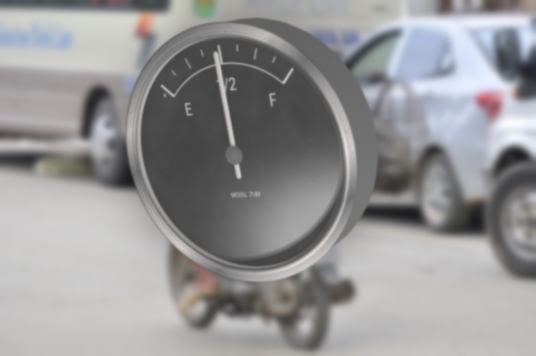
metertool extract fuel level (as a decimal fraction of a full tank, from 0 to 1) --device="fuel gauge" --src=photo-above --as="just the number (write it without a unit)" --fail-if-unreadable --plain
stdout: 0.5
